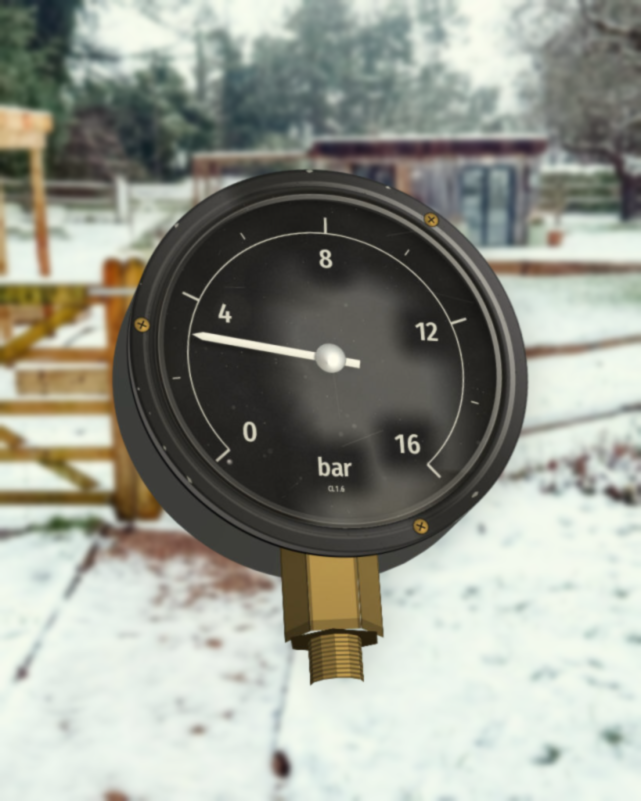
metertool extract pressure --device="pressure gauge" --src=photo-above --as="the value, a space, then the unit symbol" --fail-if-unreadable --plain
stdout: 3 bar
